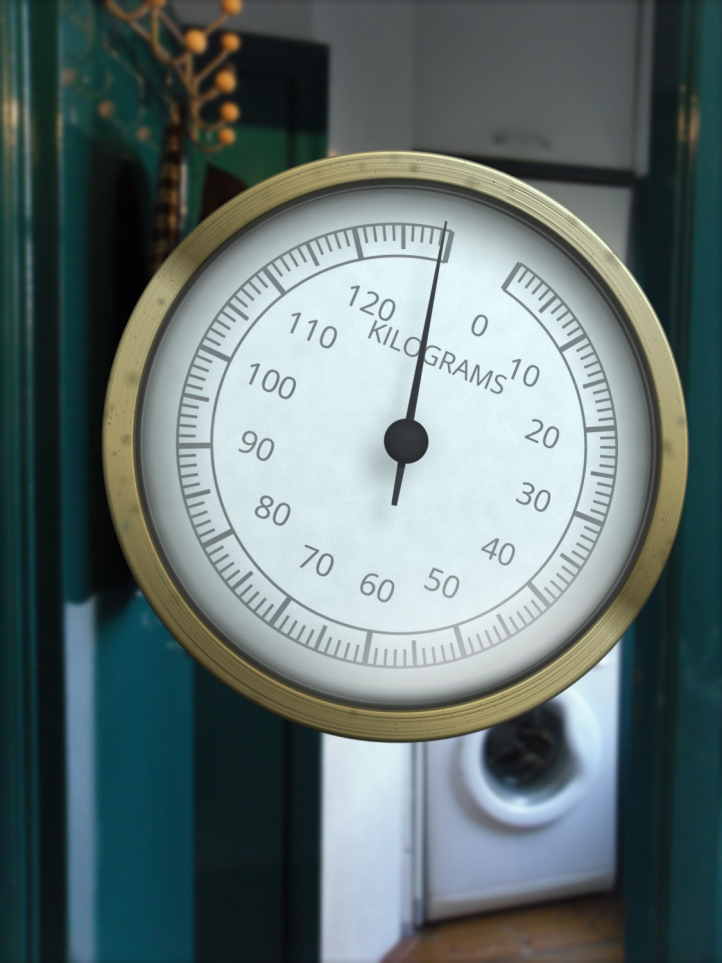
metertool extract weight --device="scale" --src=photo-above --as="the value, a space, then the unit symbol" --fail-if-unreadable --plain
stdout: 129 kg
